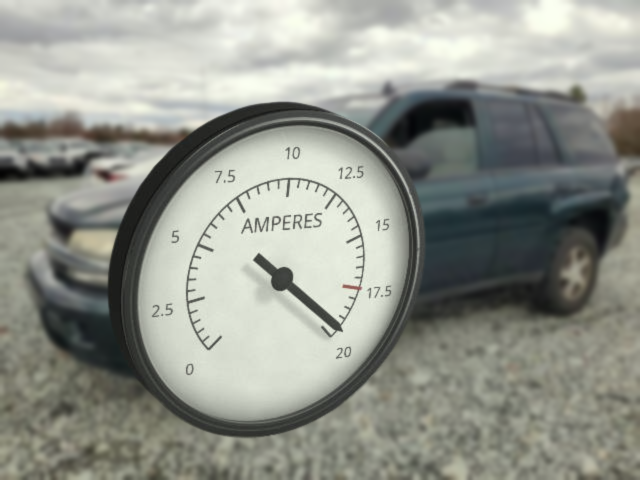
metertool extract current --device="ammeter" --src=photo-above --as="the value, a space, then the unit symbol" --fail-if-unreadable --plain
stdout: 19.5 A
